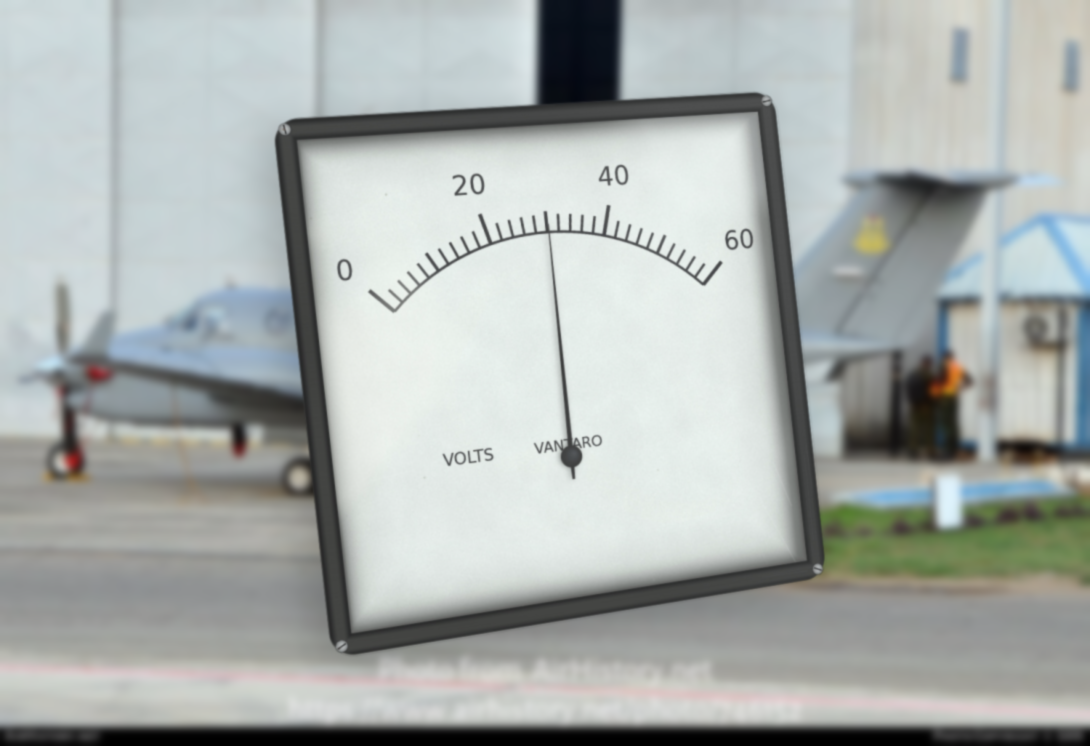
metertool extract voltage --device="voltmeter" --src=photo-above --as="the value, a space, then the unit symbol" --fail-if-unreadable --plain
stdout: 30 V
